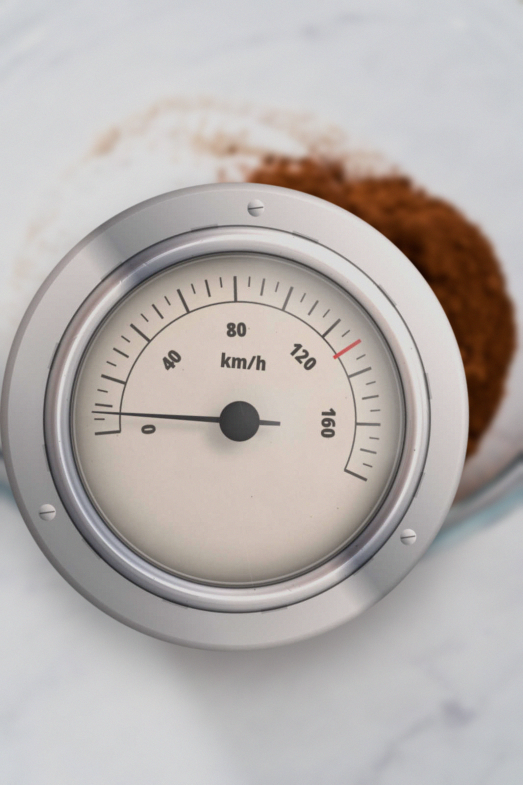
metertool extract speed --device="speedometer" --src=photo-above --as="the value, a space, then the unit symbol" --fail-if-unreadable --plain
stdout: 7.5 km/h
